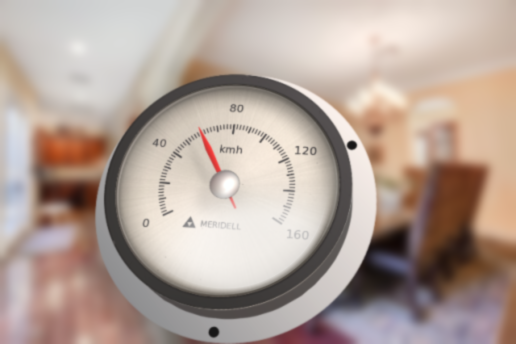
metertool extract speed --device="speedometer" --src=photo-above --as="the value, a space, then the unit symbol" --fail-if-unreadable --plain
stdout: 60 km/h
